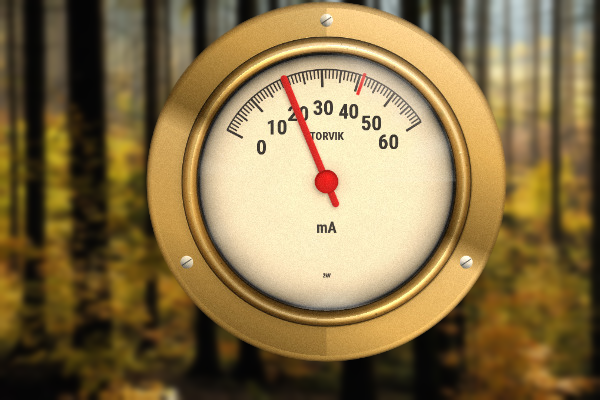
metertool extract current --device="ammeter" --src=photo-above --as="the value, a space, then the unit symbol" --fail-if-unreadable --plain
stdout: 20 mA
